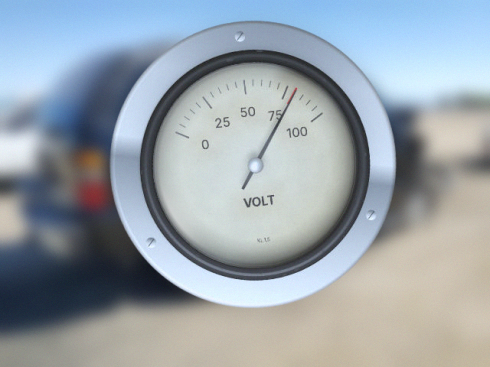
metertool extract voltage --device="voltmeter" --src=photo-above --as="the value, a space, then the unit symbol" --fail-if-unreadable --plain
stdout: 80 V
